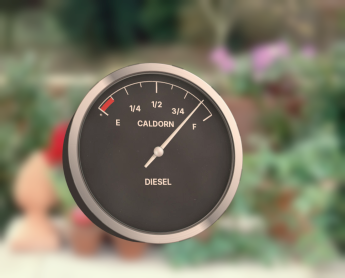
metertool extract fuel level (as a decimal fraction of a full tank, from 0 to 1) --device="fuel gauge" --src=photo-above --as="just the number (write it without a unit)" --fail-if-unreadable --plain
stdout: 0.875
